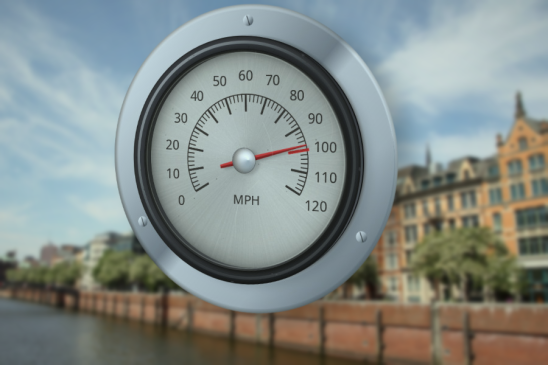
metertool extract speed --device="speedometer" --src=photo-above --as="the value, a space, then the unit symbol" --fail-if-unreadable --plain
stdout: 98 mph
